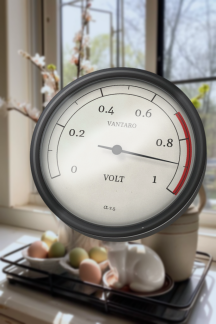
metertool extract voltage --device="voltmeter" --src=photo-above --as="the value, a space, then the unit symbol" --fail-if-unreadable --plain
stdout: 0.9 V
